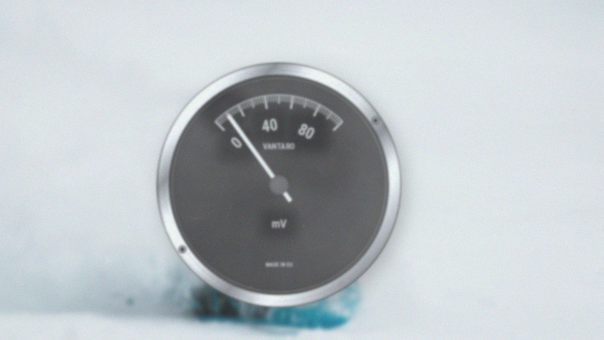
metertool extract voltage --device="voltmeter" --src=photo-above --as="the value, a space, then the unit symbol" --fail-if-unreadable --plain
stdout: 10 mV
